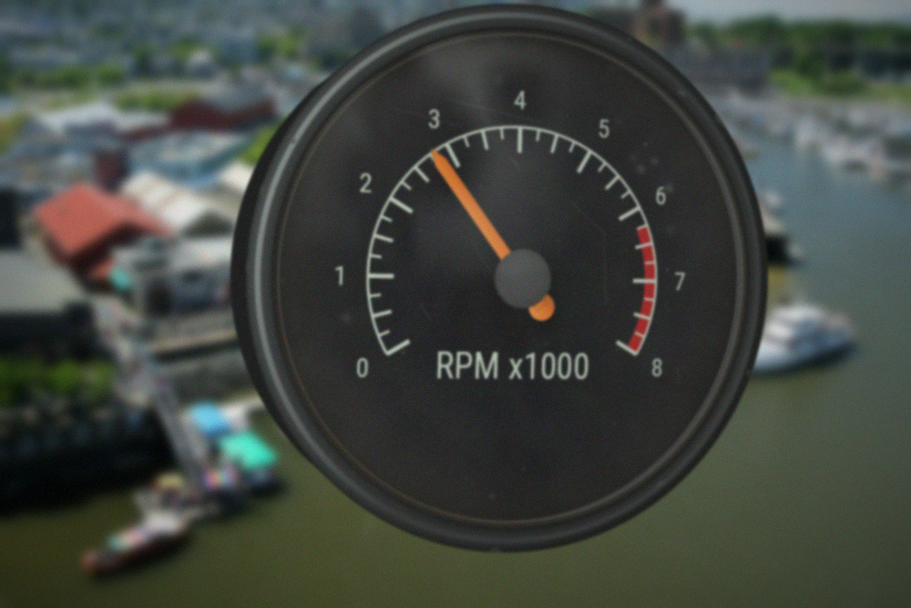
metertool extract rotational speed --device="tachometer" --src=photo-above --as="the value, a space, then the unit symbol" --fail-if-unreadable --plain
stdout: 2750 rpm
